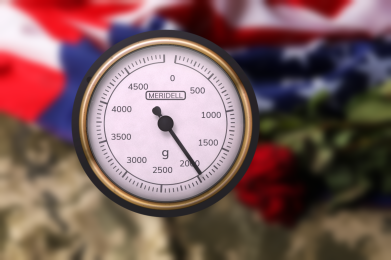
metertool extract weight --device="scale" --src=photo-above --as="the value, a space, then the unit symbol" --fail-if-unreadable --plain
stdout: 1950 g
